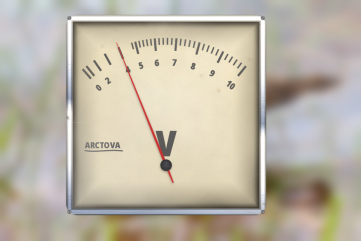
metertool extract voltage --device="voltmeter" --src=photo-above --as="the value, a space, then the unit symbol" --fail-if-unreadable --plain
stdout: 4 V
